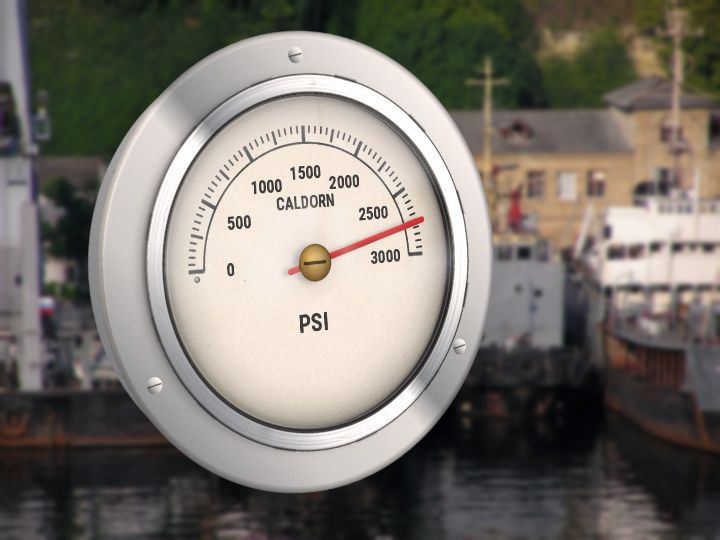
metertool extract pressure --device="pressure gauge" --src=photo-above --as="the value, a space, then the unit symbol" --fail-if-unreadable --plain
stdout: 2750 psi
